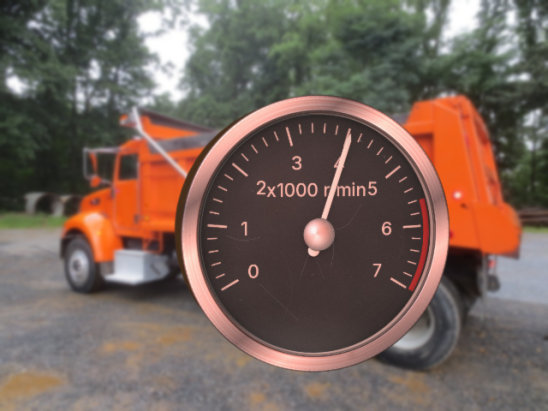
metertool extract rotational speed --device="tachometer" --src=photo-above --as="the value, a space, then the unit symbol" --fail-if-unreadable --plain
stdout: 4000 rpm
